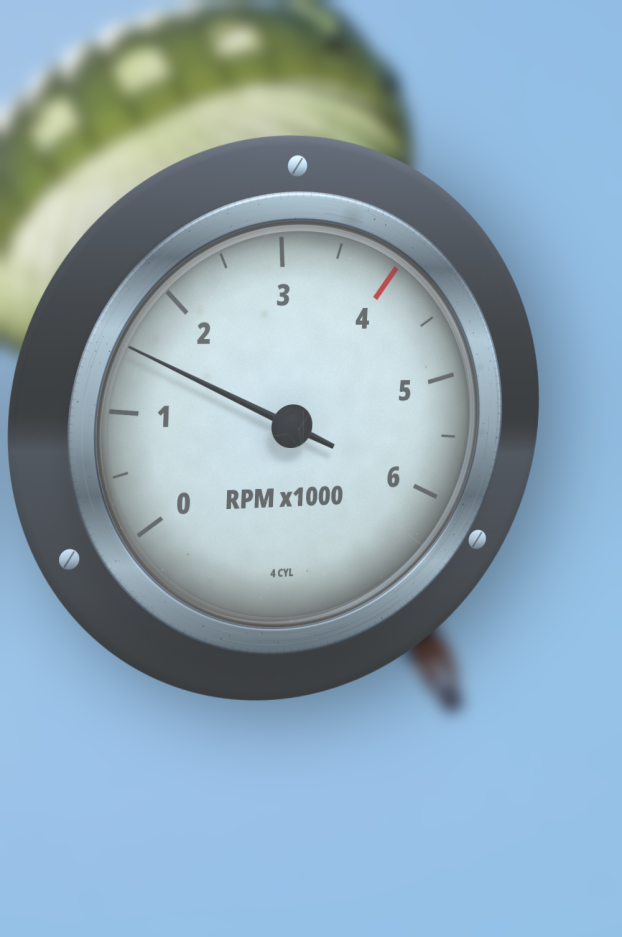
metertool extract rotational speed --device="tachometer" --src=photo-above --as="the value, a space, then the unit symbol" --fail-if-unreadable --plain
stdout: 1500 rpm
